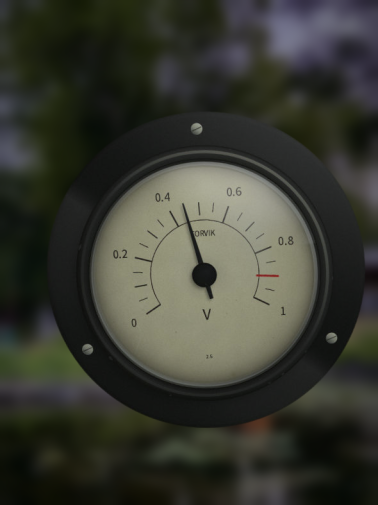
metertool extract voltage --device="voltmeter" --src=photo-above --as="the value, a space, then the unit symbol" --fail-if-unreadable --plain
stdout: 0.45 V
